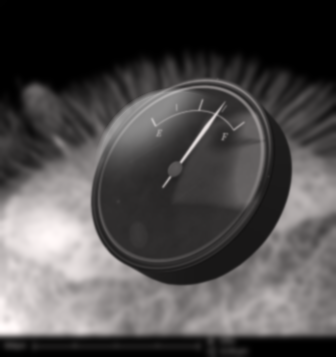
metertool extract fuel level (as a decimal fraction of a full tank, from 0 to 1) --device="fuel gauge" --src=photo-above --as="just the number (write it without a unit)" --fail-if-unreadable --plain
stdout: 0.75
